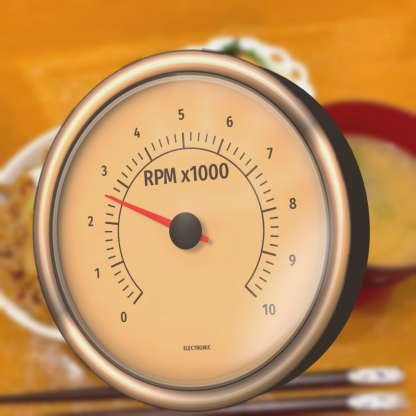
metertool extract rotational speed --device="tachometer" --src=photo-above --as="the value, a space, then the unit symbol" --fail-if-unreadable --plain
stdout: 2600 rpm
